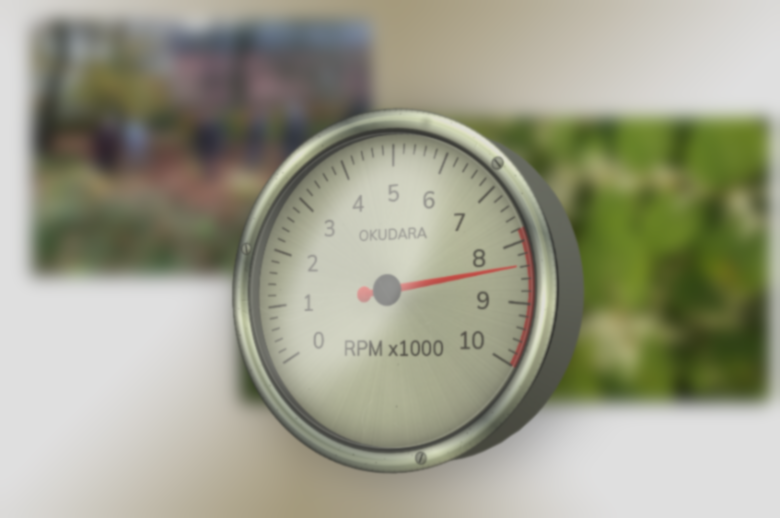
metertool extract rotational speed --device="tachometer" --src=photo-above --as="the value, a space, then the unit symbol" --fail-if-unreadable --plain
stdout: 8400 rpm
